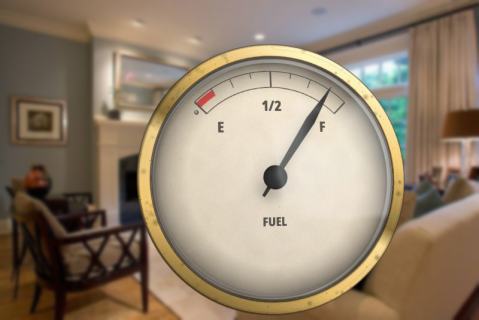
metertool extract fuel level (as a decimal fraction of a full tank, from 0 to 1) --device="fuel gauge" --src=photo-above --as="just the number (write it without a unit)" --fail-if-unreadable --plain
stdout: 0.875
